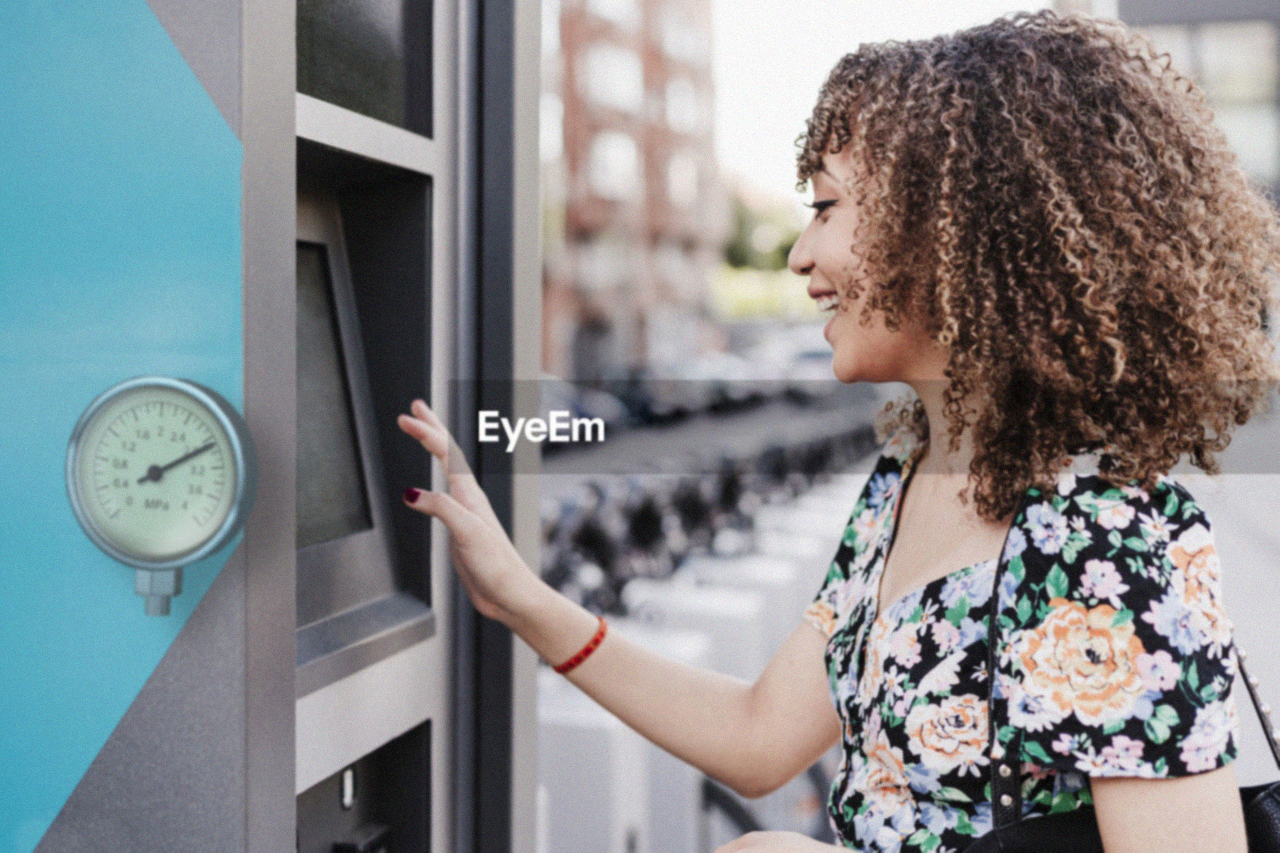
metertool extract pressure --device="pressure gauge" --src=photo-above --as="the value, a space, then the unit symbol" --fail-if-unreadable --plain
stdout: 2.9 MPa
